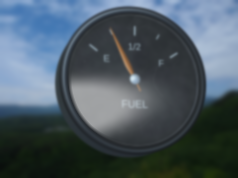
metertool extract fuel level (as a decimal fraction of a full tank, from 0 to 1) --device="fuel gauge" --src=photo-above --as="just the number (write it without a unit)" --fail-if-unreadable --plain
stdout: 0.25
